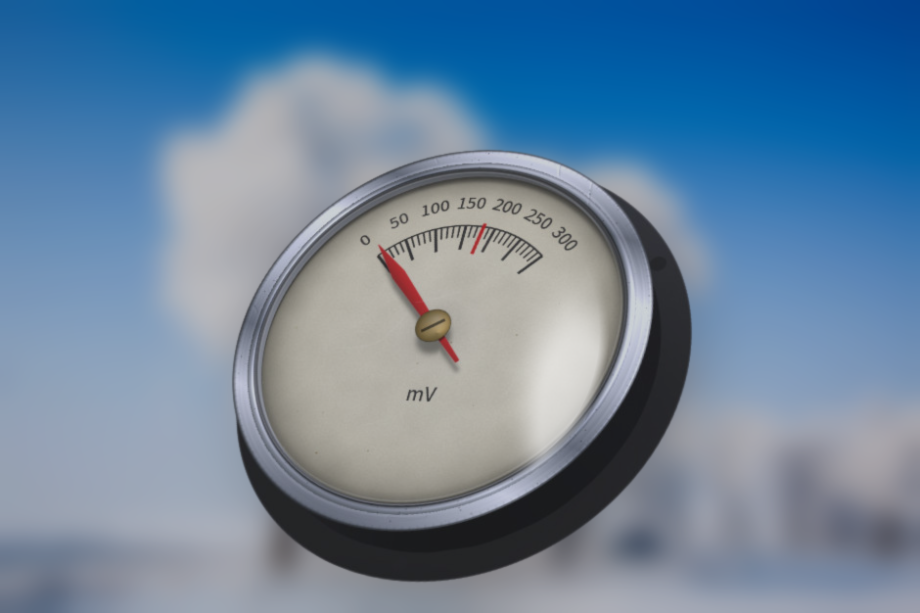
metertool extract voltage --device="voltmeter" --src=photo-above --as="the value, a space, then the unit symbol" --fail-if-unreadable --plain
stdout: 10 mV
